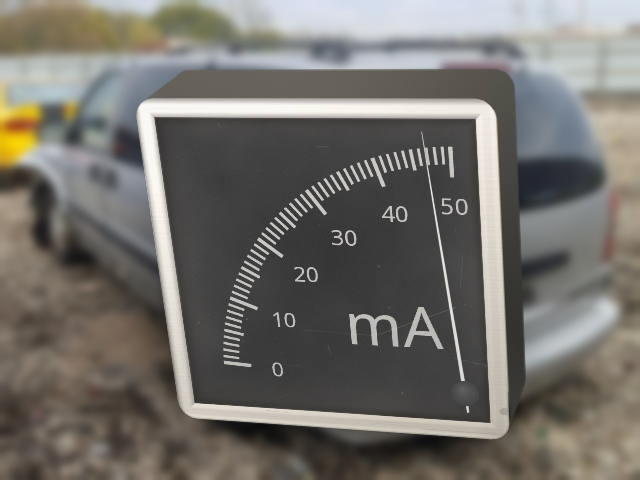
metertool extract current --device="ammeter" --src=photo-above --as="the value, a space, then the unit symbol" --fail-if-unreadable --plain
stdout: 47 mA
